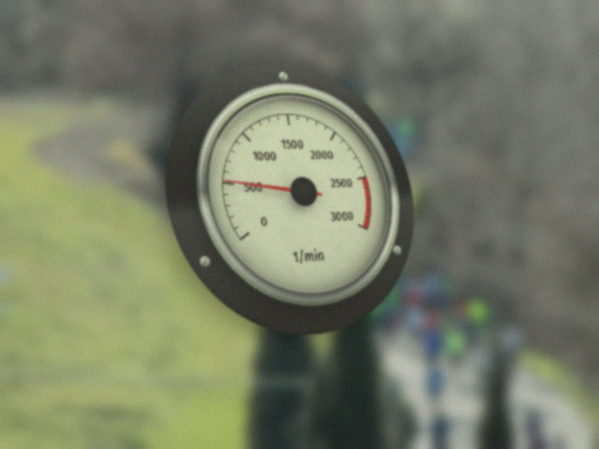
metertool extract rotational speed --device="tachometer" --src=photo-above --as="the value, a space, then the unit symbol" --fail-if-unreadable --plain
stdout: 500 rpm
